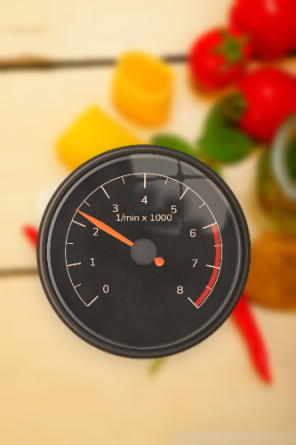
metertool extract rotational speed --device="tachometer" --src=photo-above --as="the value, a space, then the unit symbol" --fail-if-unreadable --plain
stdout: 2250 rpm
